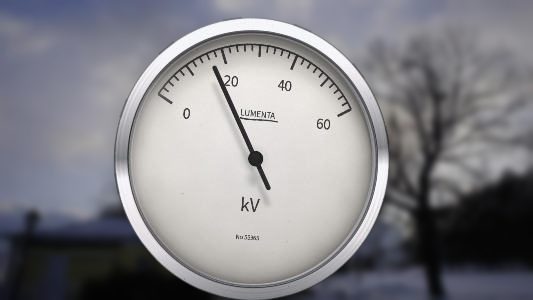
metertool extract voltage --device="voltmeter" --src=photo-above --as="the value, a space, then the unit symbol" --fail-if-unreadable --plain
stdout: 16 kV
